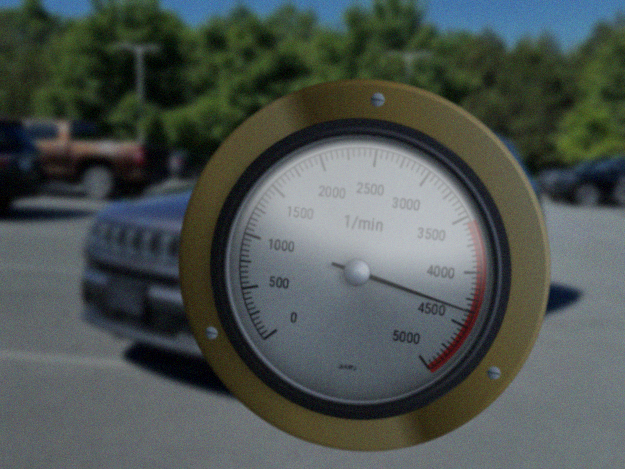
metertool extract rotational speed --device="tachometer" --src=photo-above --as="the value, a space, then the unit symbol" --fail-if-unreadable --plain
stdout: 4350 rpm
